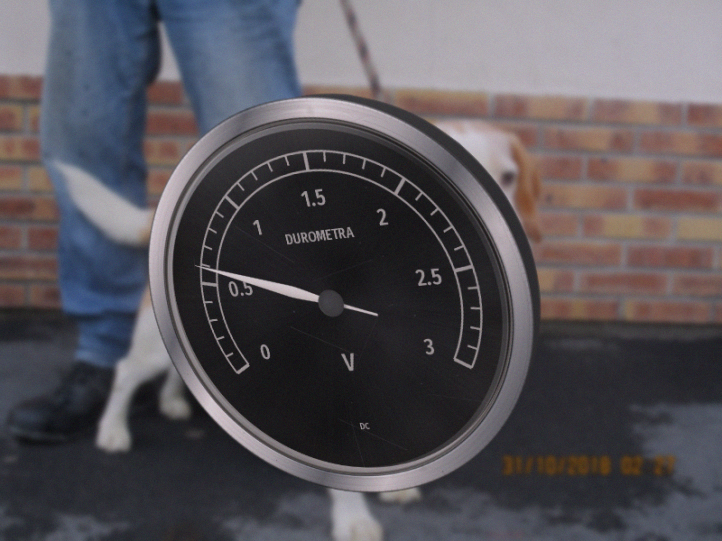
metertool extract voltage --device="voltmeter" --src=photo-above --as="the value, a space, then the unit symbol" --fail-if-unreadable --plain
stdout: 0.6 V
